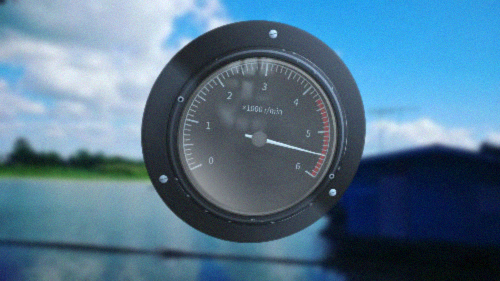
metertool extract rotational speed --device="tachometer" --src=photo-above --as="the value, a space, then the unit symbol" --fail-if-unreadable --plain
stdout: 5500 rpm
